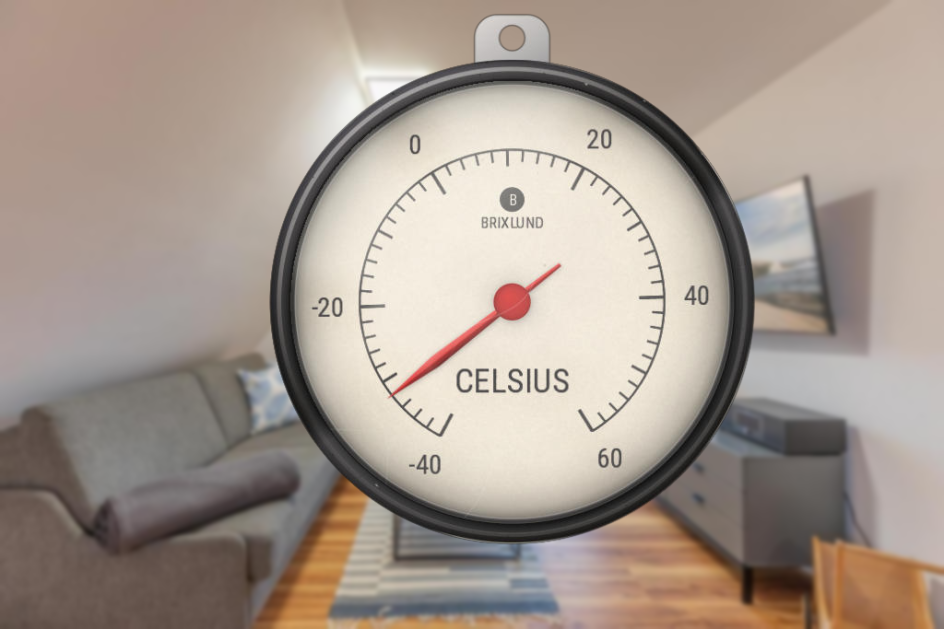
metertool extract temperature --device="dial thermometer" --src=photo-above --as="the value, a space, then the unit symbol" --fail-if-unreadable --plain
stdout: -32 °C
